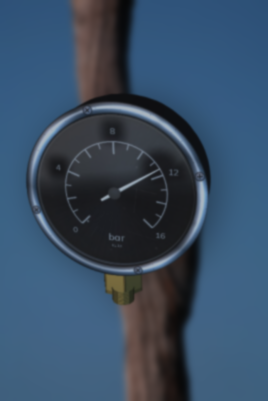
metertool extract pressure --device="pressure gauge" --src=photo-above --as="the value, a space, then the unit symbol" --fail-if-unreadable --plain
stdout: 11.5 bar
